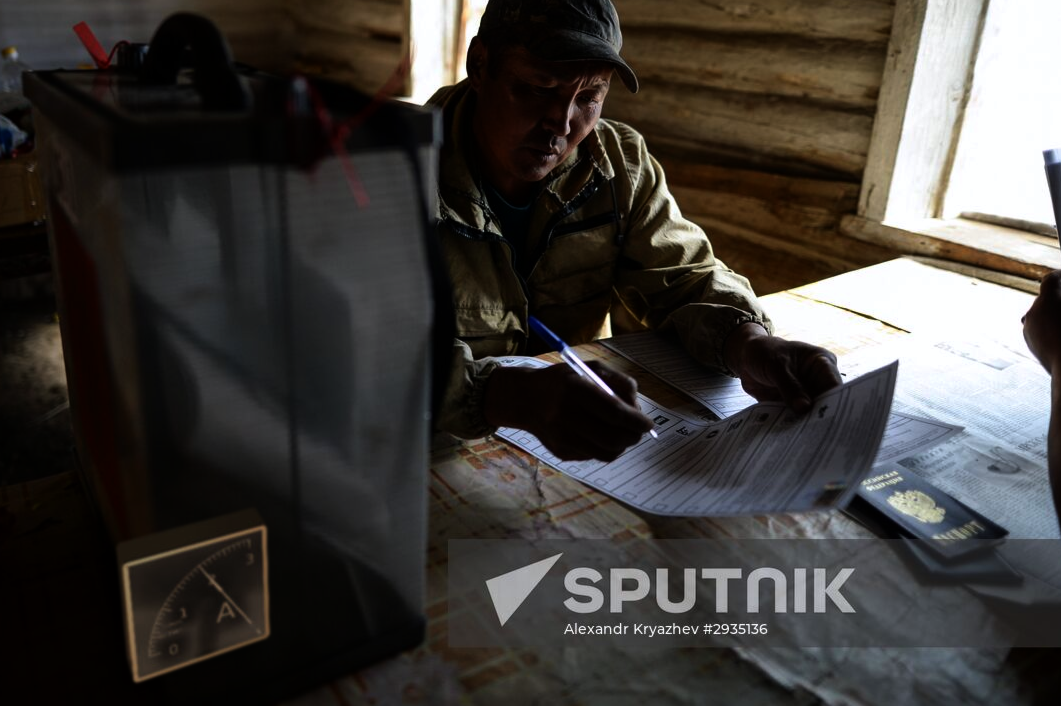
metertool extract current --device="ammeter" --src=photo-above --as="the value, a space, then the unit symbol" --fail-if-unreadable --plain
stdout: 2 A
